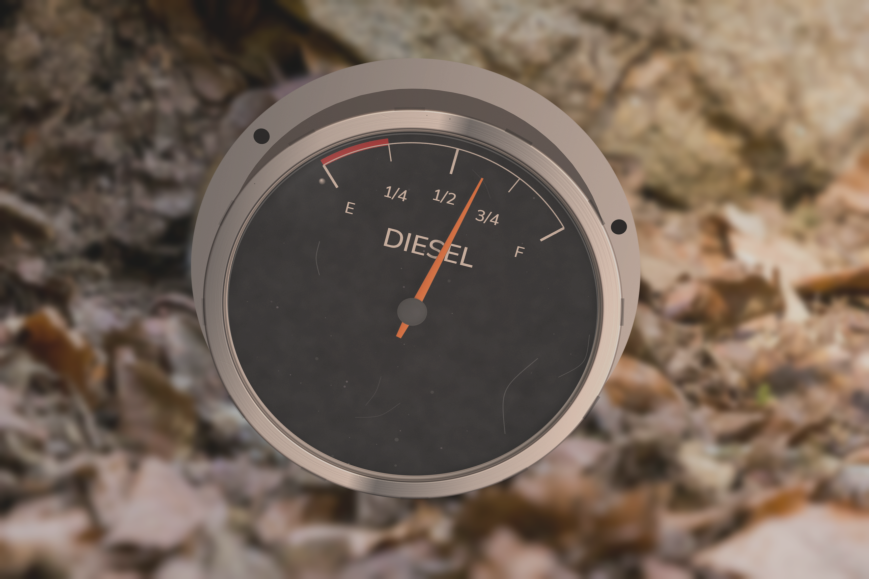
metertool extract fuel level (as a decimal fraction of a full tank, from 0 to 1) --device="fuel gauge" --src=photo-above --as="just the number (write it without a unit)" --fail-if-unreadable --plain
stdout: 0.625
